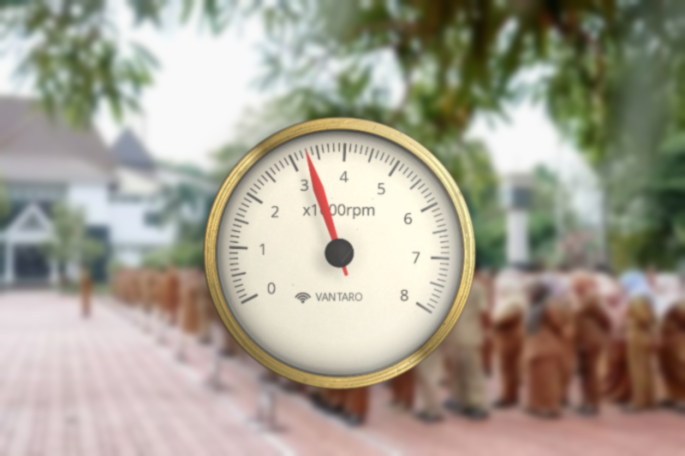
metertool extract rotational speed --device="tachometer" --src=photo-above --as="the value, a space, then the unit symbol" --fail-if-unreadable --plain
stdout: 3300 rpm
